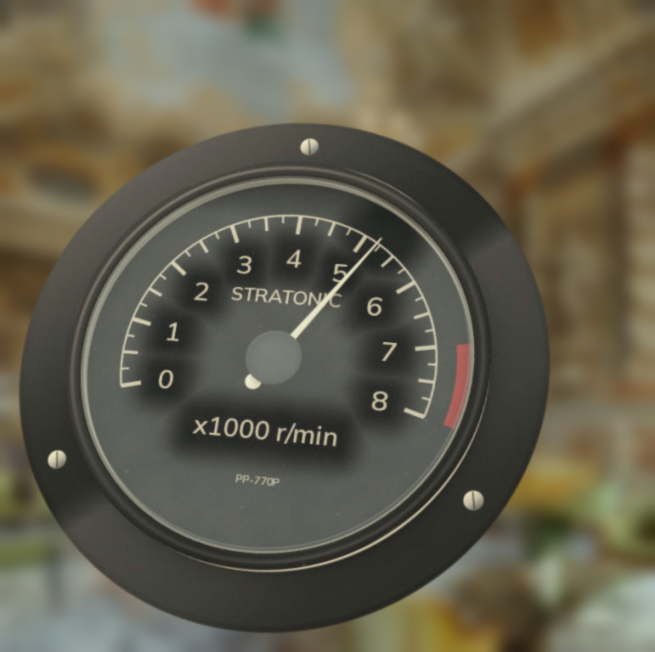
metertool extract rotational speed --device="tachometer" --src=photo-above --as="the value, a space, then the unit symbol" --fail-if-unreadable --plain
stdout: 5250 rpm
